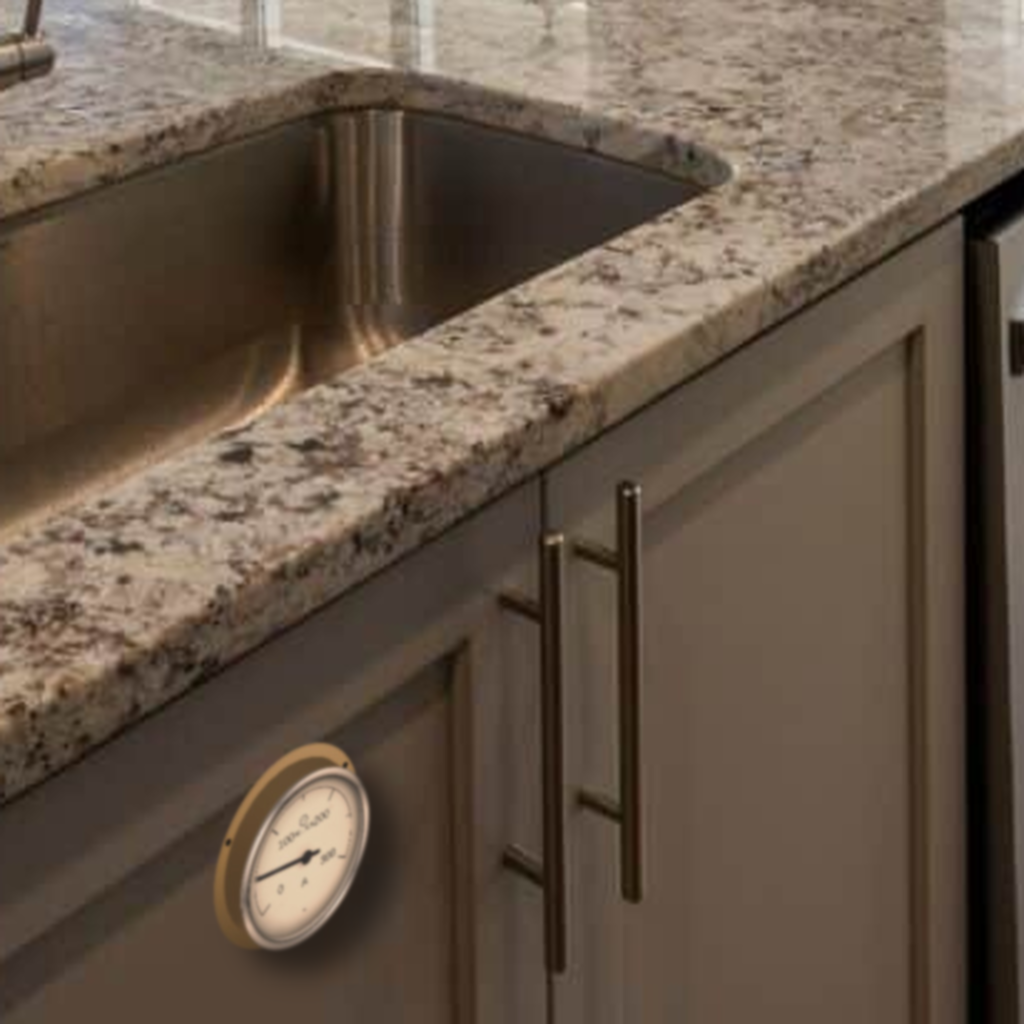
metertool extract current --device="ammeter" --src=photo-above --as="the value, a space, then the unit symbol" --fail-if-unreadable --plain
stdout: 50 A
